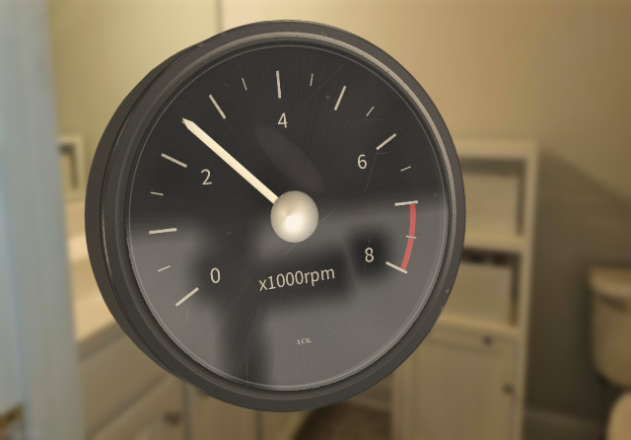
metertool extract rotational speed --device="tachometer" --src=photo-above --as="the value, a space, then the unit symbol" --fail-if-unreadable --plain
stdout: 2500 rpm
